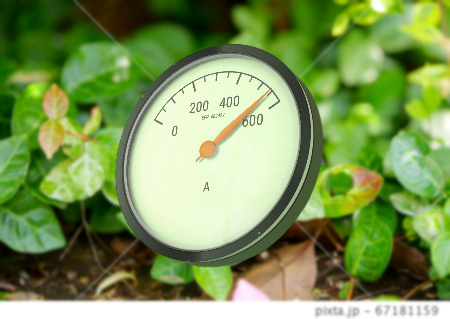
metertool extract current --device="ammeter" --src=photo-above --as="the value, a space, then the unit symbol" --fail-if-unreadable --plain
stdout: 550 A
